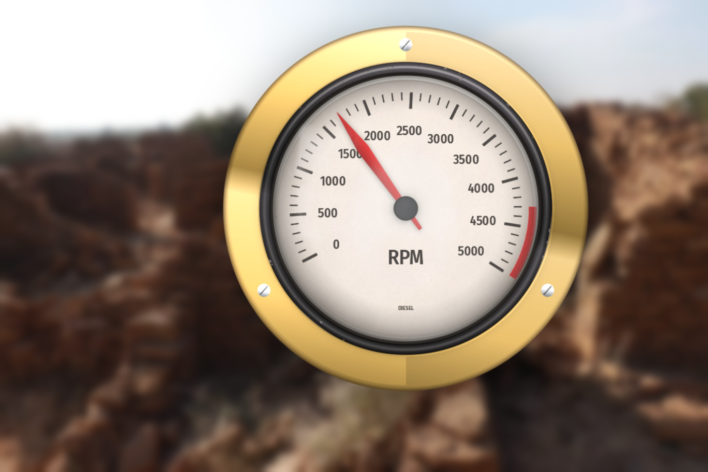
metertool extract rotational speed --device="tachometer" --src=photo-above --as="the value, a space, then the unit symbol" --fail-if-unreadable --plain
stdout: 1700 rpm
